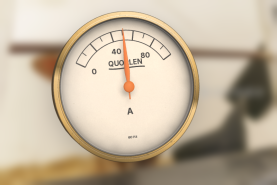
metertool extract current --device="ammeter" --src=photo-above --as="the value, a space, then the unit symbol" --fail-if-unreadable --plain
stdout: 50 A
